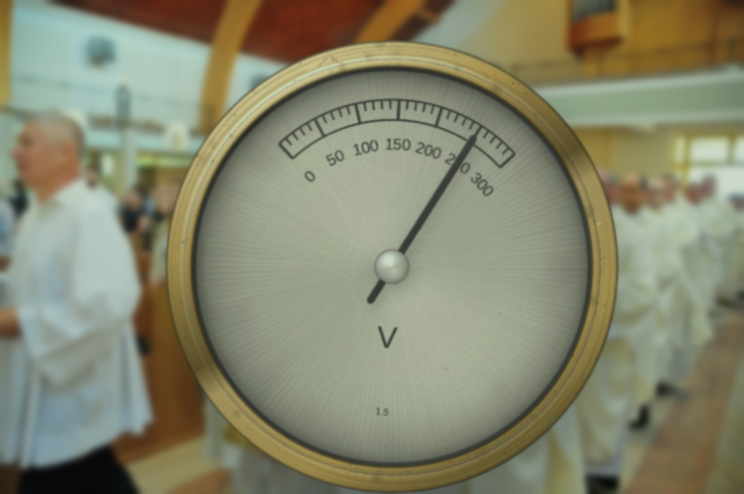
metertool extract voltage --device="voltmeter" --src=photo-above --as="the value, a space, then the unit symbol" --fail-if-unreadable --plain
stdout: 250 V
